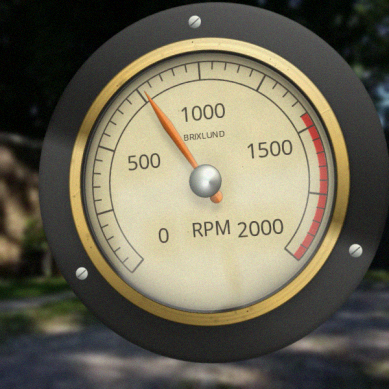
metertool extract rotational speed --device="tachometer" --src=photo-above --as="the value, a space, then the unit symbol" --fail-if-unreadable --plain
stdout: 775 rpm
